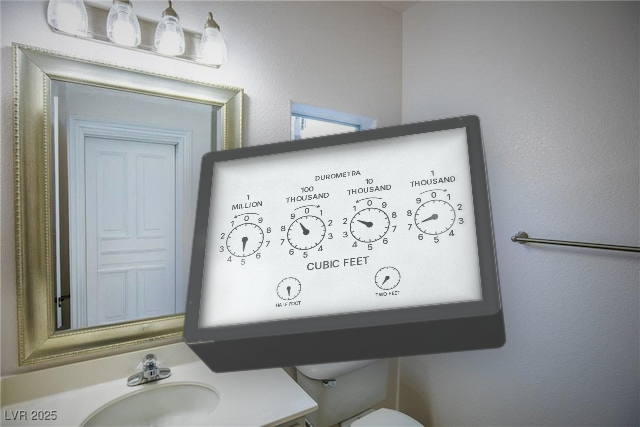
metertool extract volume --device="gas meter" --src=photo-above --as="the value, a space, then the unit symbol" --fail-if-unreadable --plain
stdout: 491700 ft³
